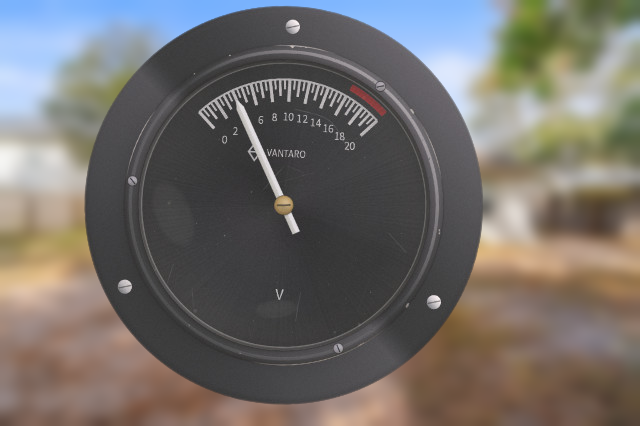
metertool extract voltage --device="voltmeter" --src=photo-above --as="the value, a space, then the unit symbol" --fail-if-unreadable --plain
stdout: 4 V
